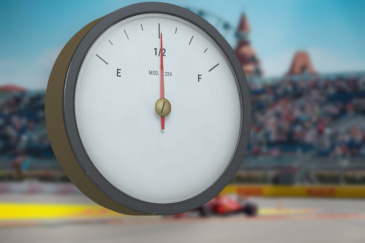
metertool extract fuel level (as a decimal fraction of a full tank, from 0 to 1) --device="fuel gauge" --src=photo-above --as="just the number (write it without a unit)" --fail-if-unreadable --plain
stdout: 0.5
